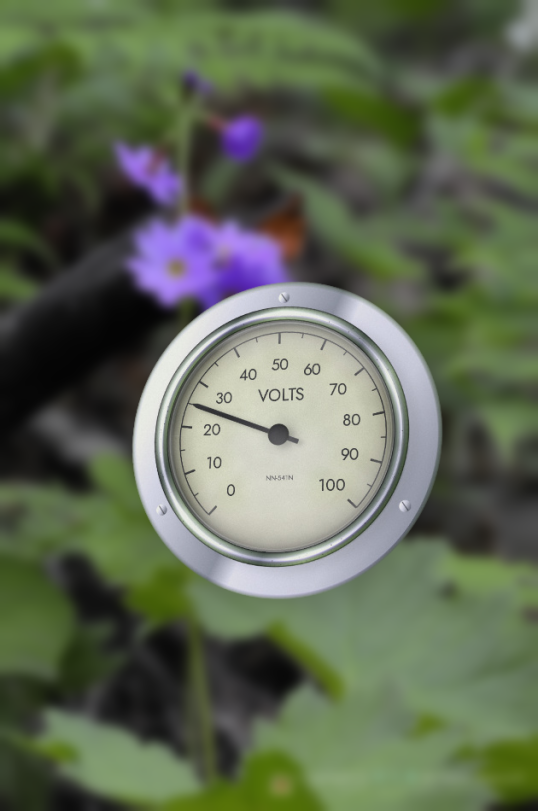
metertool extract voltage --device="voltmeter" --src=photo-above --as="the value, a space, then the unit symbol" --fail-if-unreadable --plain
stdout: 25 V
